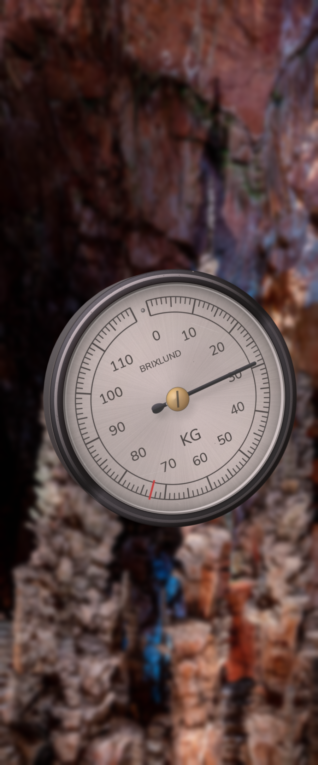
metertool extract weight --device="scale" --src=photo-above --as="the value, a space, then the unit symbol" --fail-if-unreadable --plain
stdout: 29 kg
